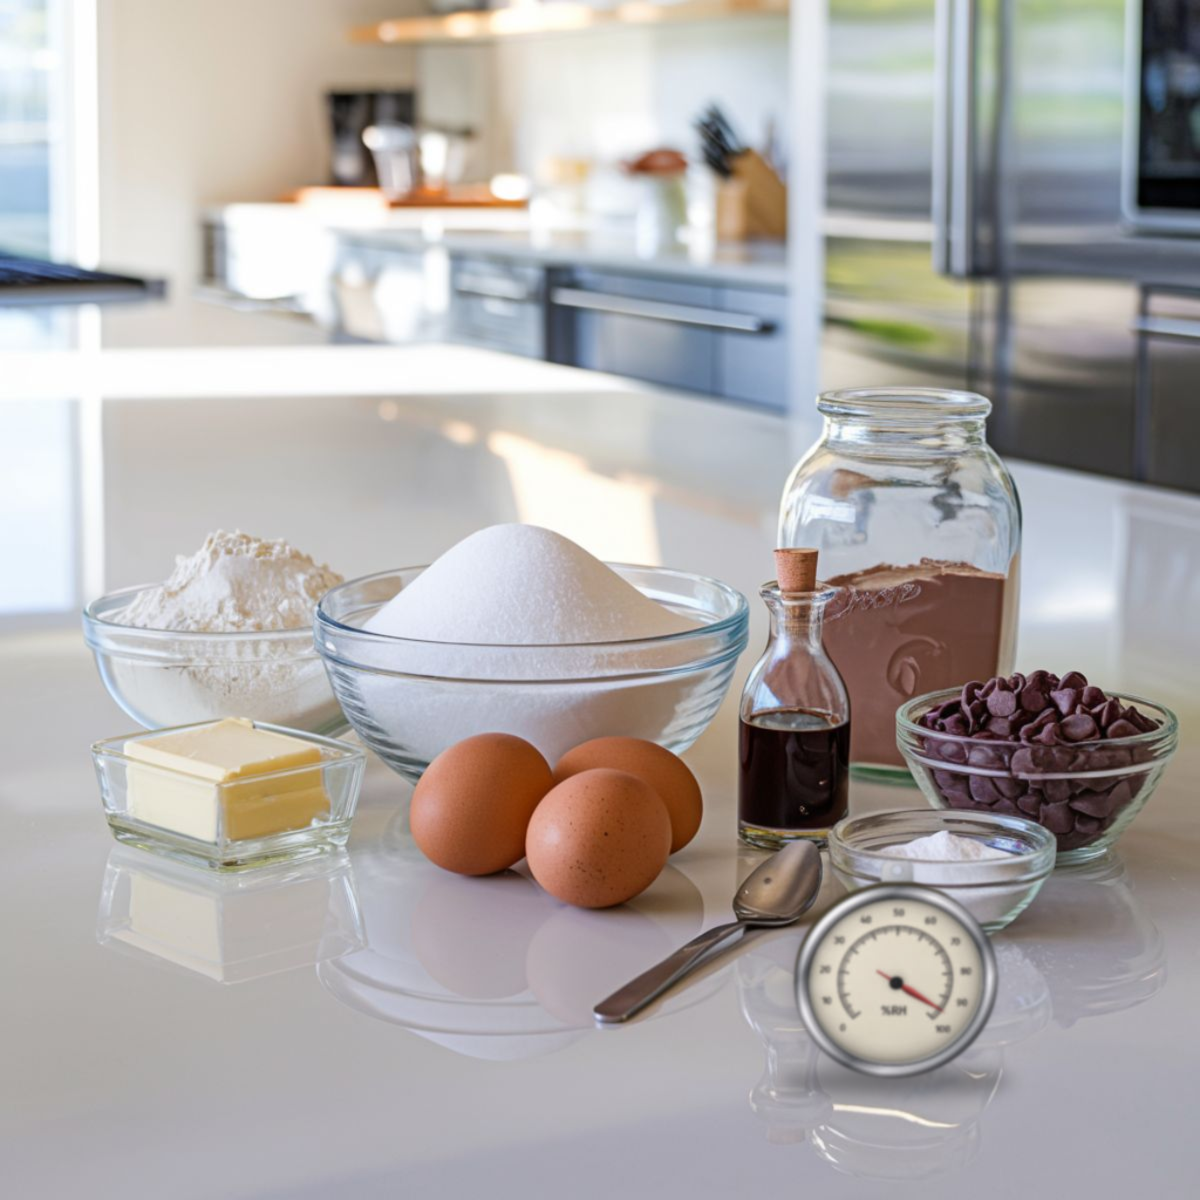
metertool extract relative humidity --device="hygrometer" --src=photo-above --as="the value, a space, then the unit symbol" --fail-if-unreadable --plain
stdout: 95 %
